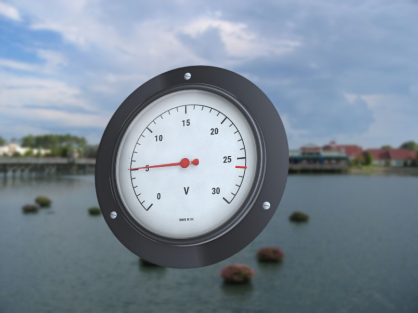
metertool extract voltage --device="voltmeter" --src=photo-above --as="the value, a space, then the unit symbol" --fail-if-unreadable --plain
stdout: 5 V
